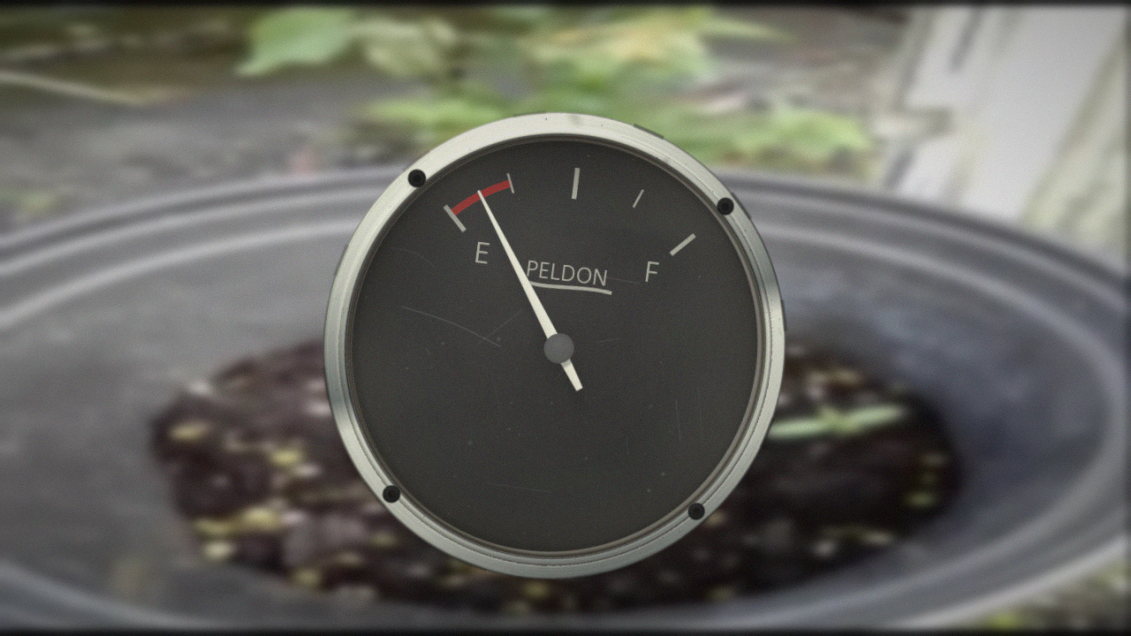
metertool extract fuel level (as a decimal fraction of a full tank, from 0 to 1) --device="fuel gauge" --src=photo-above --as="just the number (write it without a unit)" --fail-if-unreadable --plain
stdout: 0.125
